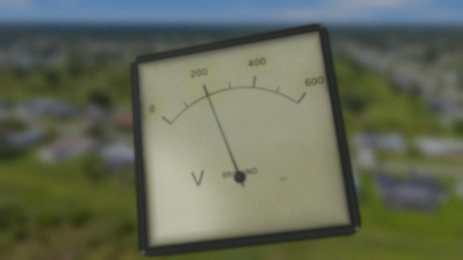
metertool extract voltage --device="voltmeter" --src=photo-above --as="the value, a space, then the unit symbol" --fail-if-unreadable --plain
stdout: 200 V
